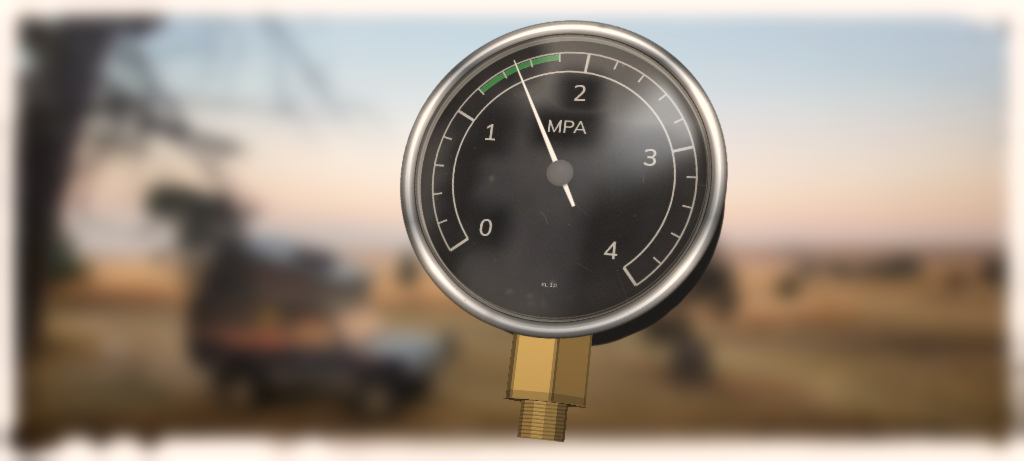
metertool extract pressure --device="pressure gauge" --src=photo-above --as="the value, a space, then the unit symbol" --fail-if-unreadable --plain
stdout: 1.5 MPa
